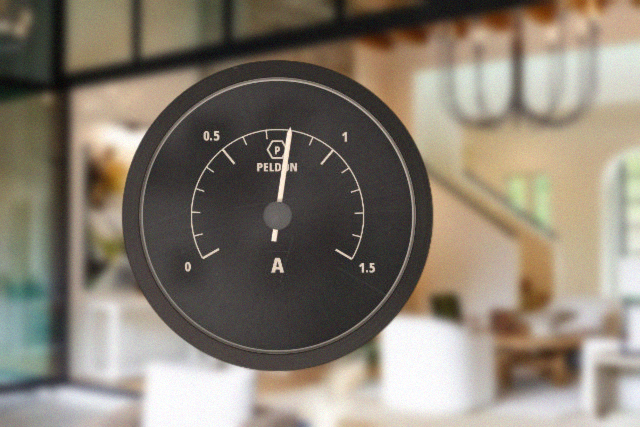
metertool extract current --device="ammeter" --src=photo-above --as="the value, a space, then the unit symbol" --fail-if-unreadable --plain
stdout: 0.8 A
